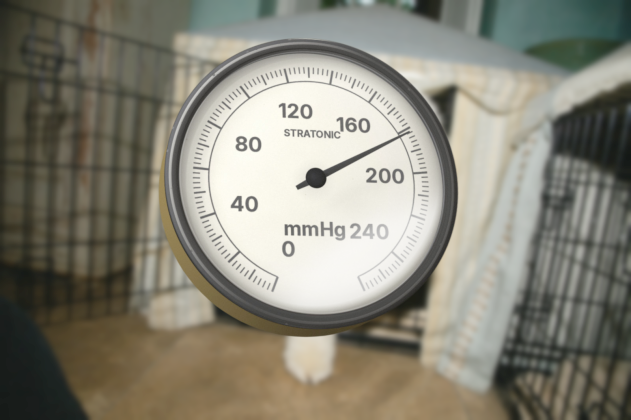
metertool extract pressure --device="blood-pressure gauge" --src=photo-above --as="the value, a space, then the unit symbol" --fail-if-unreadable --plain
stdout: 182 mmHg
